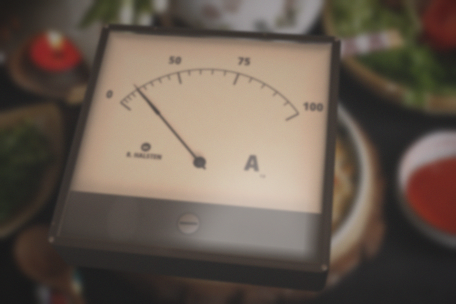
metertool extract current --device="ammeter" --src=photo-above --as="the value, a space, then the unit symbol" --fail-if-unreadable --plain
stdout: 25 A
